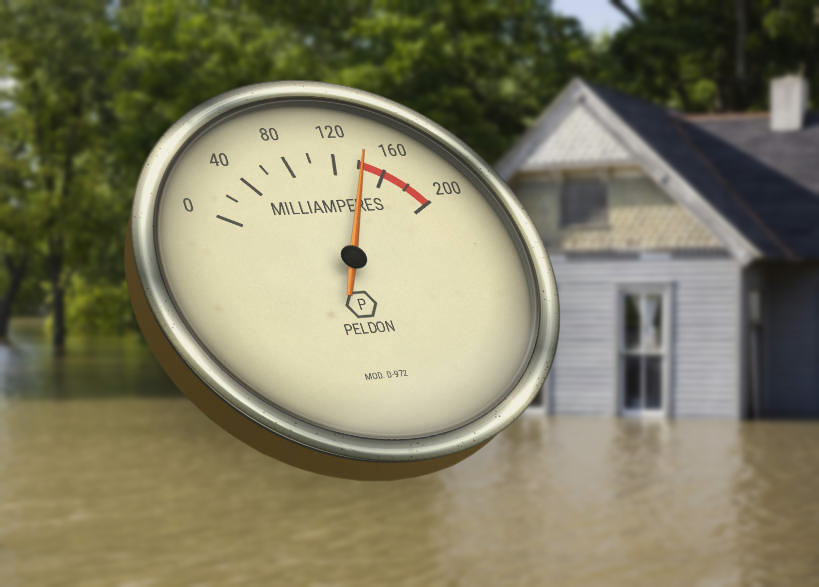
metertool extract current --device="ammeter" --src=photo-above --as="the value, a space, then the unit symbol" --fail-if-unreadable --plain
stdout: 140 mA
